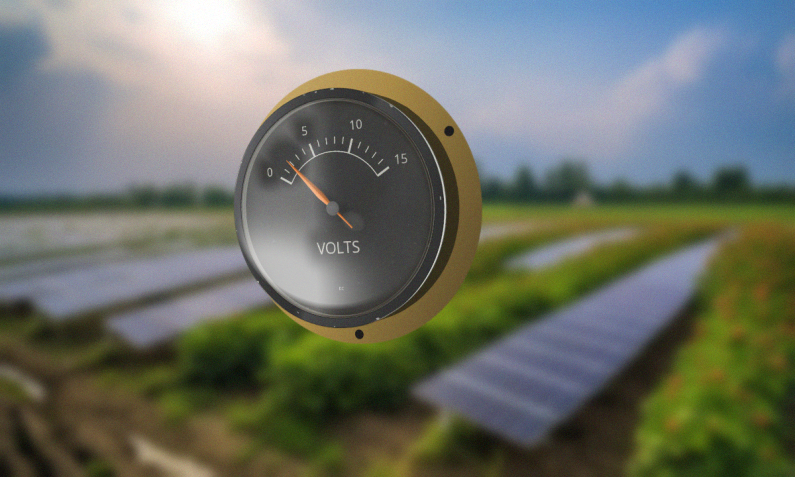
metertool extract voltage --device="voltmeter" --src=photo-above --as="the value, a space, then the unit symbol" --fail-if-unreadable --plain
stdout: 2 V
